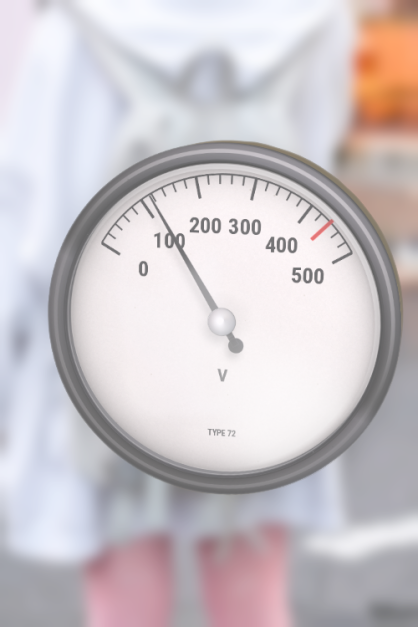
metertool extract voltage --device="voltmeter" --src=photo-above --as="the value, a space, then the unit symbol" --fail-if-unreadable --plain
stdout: 120 V
